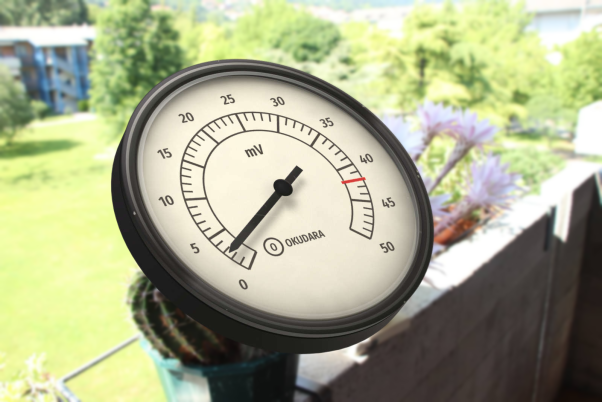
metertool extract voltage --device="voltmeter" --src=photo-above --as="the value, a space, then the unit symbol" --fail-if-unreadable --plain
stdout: 2.5 mV
